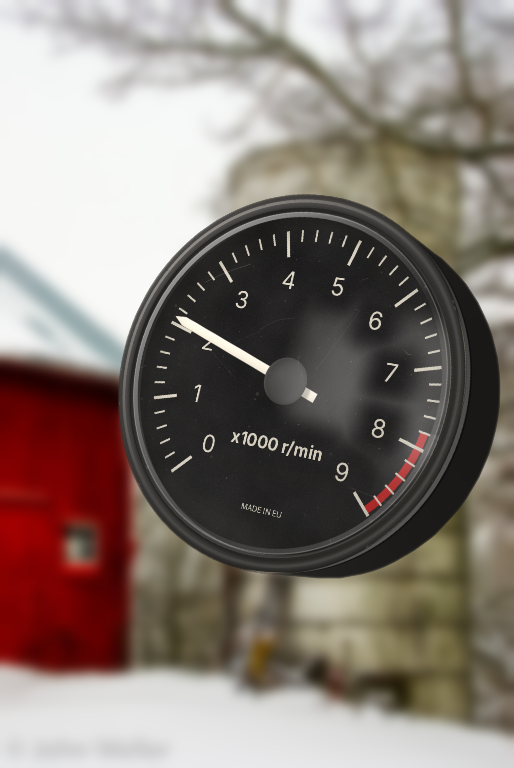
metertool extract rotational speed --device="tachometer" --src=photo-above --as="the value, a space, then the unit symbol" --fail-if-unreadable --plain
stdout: 2100 rpm
